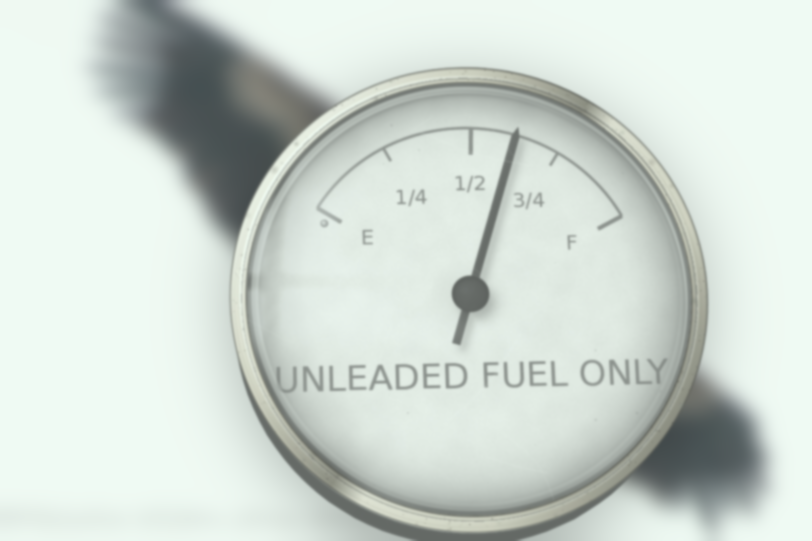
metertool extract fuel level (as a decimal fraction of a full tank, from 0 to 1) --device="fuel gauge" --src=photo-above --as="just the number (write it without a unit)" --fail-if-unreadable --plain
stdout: 0.625
